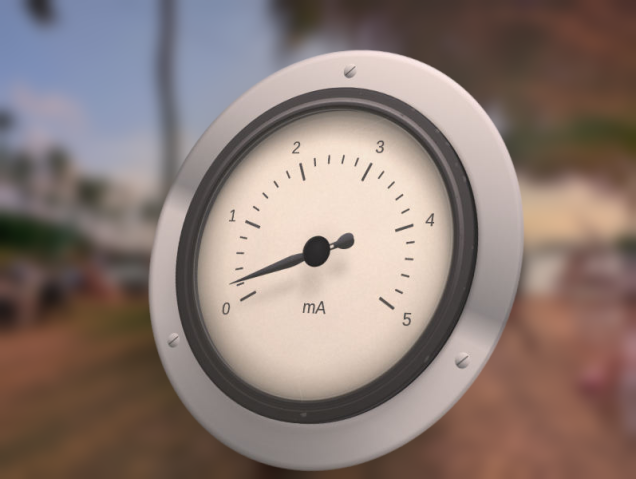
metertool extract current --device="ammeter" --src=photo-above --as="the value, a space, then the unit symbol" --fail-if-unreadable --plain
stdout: 0.2 mA
